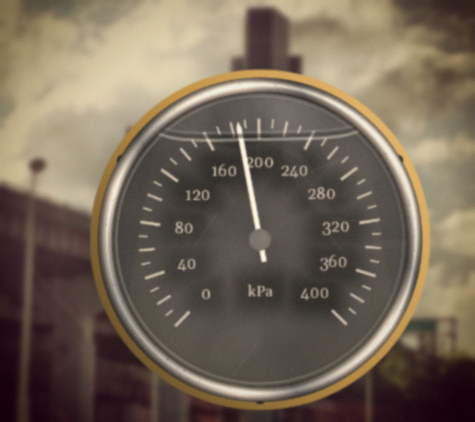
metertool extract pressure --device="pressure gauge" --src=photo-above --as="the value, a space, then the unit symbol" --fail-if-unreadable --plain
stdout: 185 kPa
